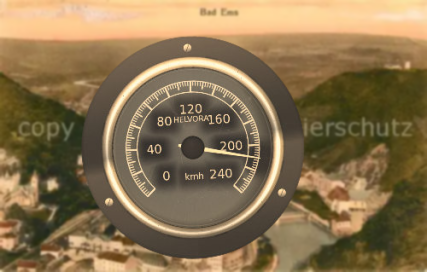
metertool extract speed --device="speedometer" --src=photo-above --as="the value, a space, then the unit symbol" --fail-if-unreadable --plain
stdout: 210 km/h
